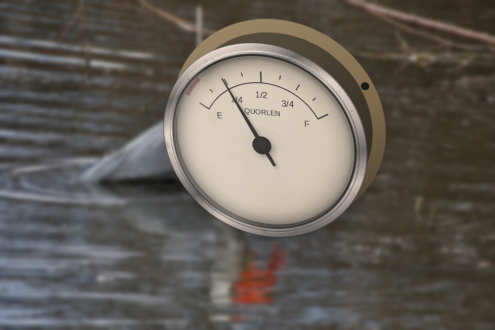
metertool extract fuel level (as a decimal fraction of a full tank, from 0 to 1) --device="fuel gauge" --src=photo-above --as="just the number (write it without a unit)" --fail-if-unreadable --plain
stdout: 0.25
